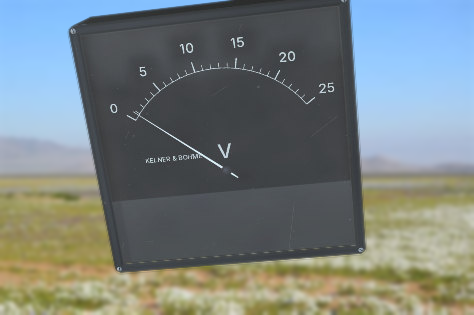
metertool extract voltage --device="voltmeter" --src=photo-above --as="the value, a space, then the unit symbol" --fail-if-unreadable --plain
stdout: 1 V
